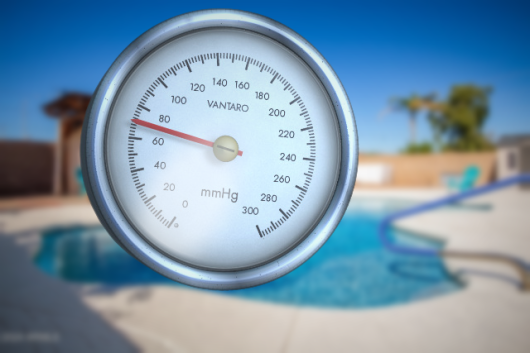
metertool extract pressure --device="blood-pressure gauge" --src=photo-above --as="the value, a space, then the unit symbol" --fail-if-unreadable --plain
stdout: 70 mmHg
